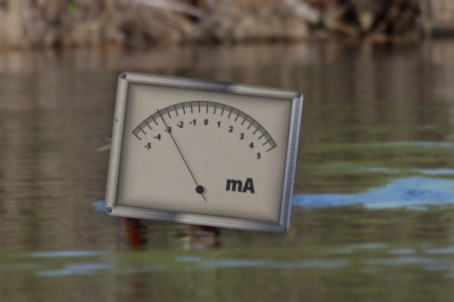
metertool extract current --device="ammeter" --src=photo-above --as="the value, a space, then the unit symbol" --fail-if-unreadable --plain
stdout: -3 mA
